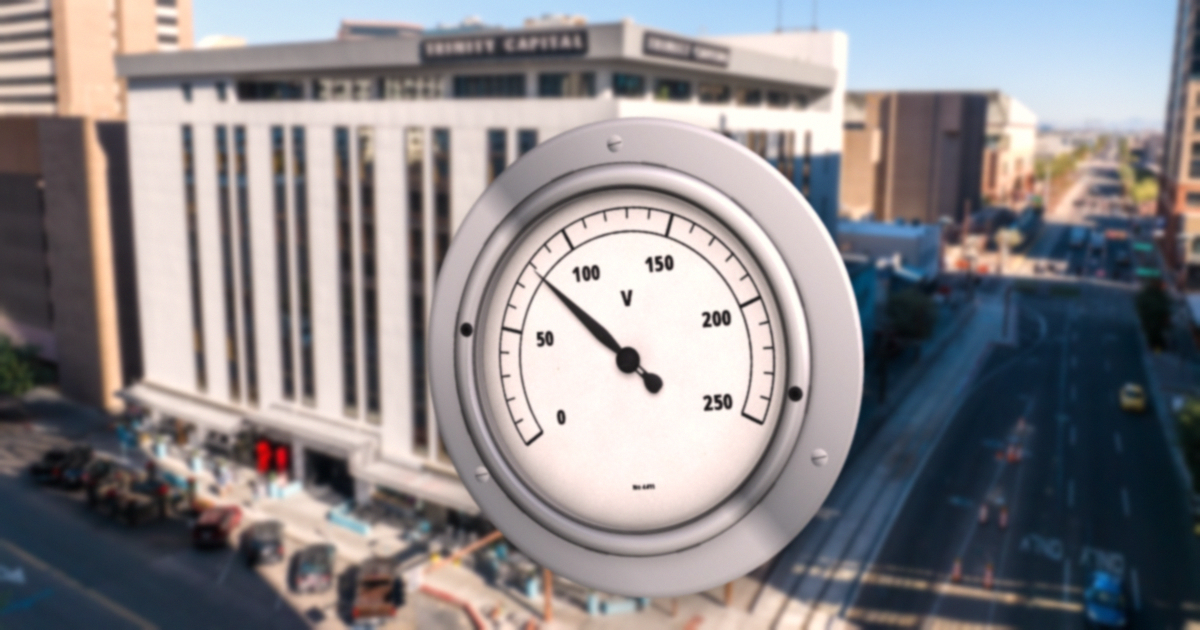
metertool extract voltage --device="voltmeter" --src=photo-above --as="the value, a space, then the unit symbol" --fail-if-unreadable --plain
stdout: 80 V
